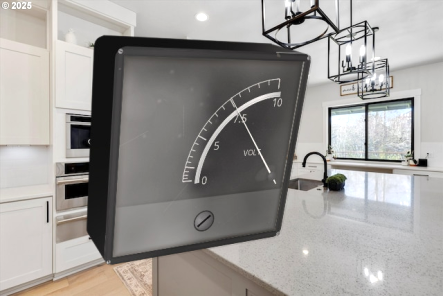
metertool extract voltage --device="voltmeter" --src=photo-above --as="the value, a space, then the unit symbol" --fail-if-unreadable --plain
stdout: 7.5 V
